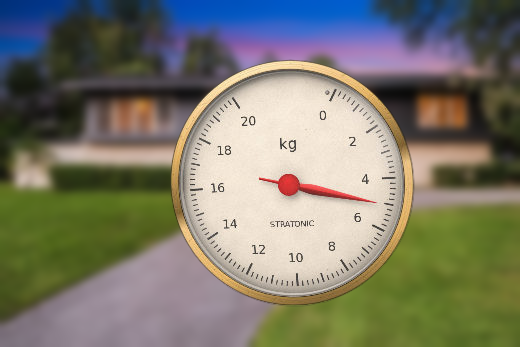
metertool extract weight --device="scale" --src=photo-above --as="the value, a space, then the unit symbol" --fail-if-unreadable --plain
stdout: 5 kg
